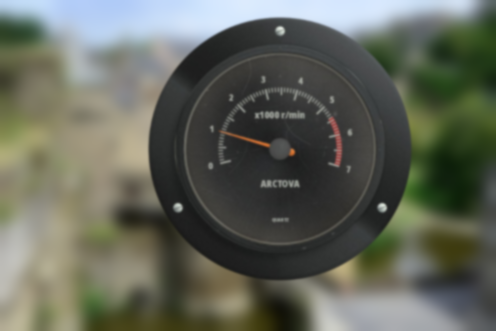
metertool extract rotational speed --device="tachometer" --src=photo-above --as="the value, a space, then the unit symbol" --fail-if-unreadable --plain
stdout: 1000 rpm
